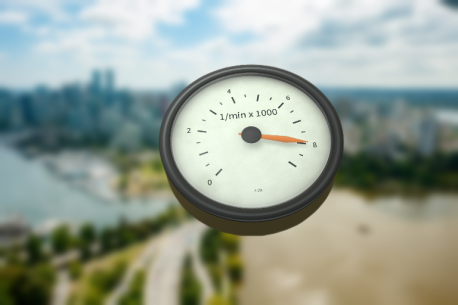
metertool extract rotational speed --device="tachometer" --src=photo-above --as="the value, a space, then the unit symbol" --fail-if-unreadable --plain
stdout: 8000 rpm
